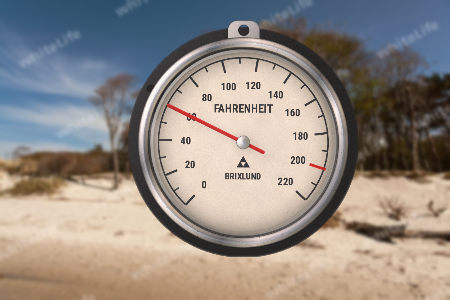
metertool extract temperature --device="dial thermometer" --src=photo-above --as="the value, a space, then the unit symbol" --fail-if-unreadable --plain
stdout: 60 °F
